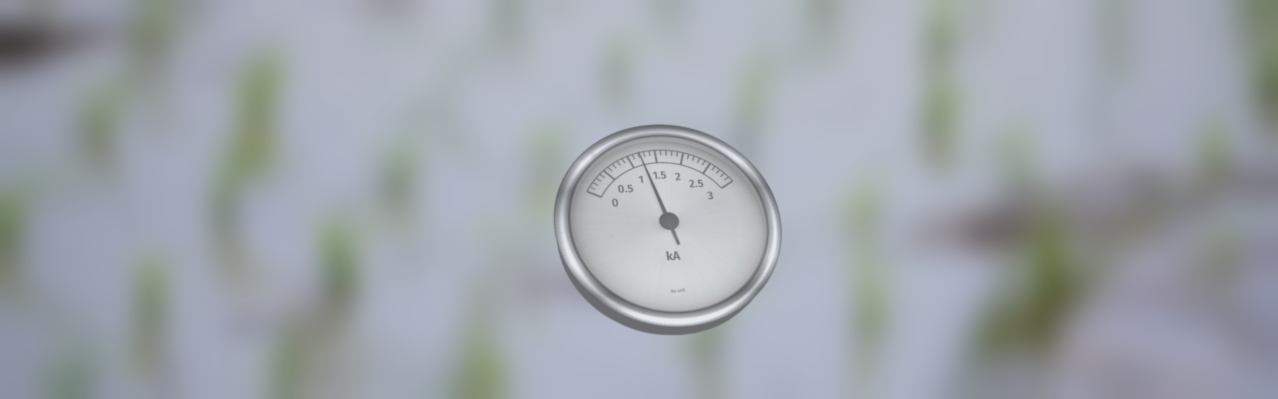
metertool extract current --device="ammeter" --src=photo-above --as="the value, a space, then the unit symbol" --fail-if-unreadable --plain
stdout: 1.2 kA
